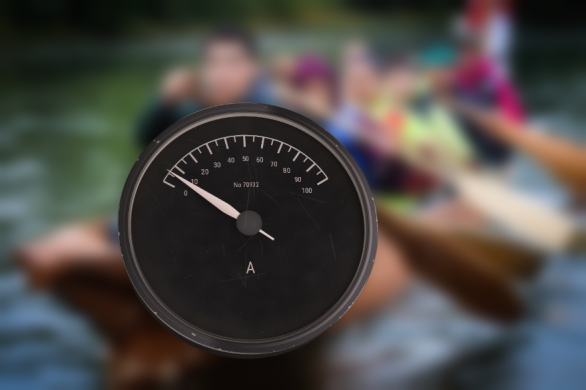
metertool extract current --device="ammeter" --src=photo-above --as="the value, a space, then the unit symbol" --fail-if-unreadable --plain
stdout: 5 A
